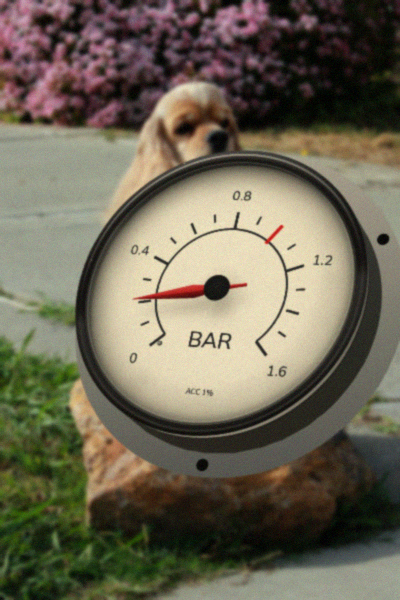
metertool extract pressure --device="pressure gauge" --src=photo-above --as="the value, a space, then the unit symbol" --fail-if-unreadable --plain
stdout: 0.2 bar
